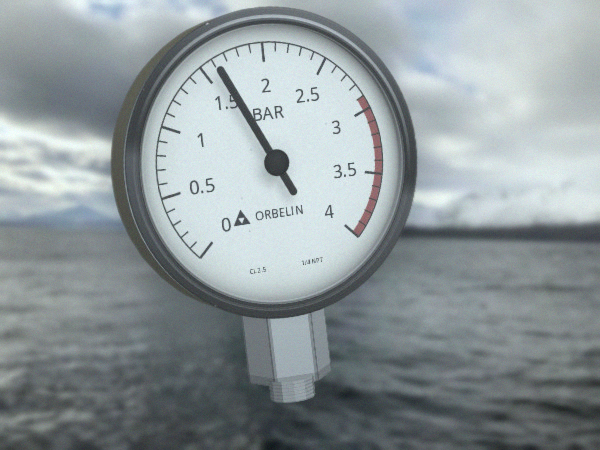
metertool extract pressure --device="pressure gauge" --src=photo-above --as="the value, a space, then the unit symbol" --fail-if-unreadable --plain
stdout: 1.6 bar
